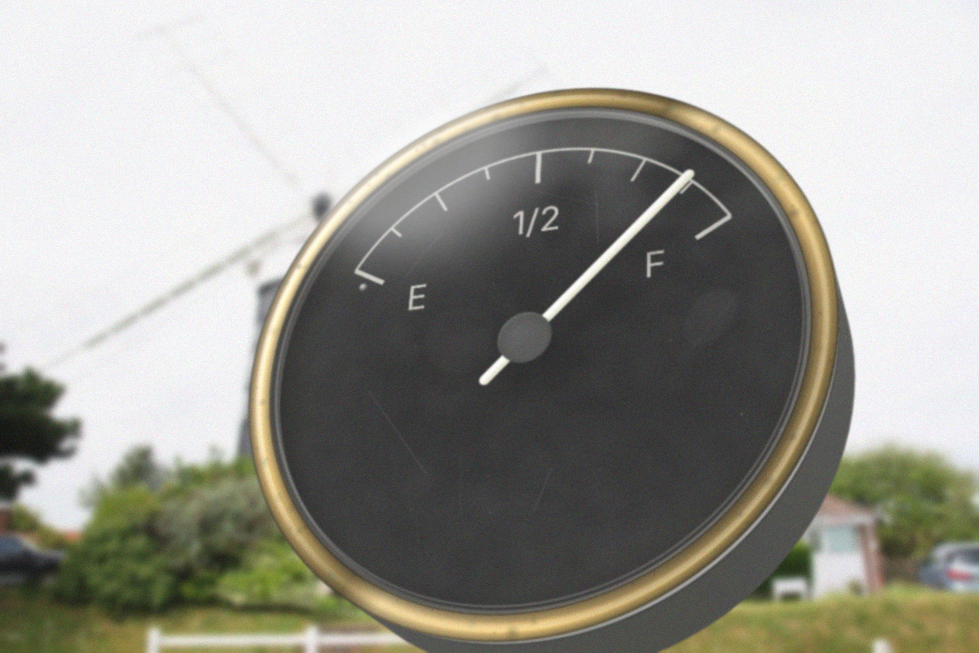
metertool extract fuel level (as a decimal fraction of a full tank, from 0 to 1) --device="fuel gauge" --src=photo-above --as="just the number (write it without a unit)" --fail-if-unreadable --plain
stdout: 0.875
